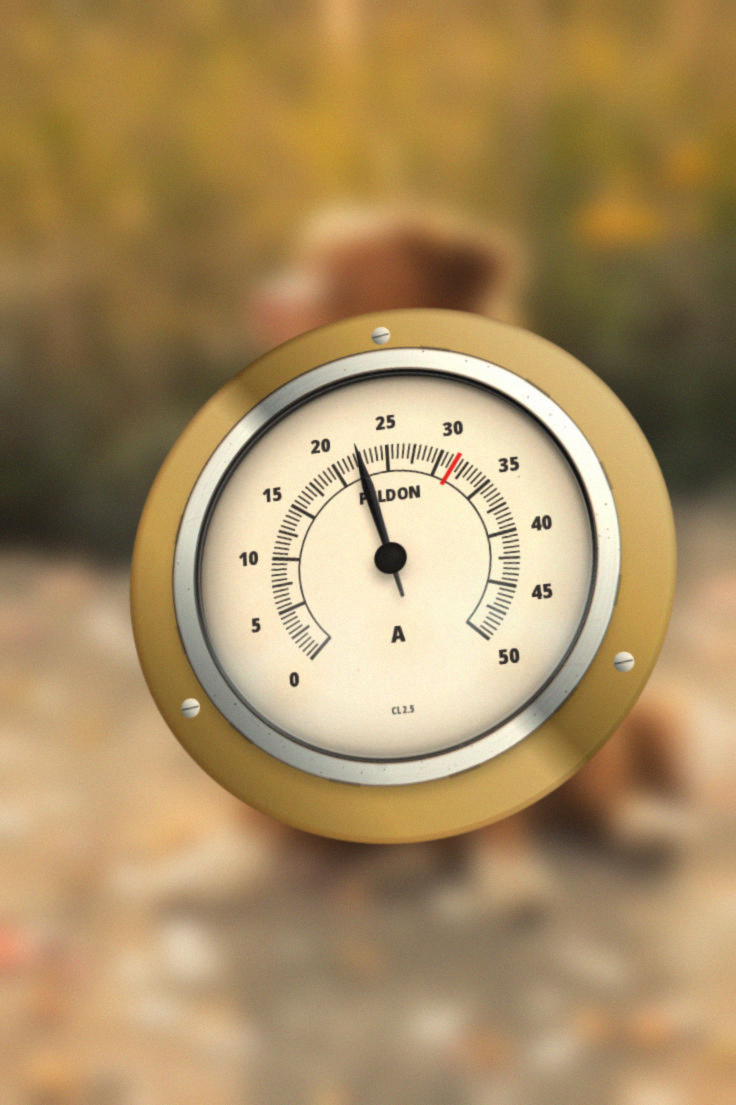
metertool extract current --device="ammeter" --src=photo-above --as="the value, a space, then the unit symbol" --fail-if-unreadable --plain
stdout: 22.5 A
